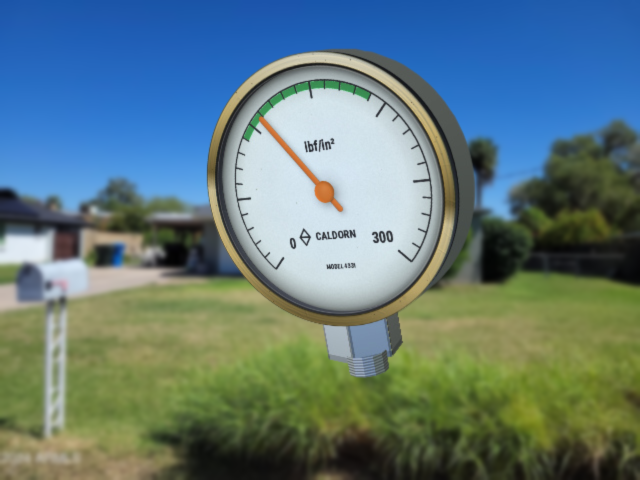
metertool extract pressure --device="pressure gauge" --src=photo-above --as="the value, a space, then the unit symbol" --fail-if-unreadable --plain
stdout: 110 psi
